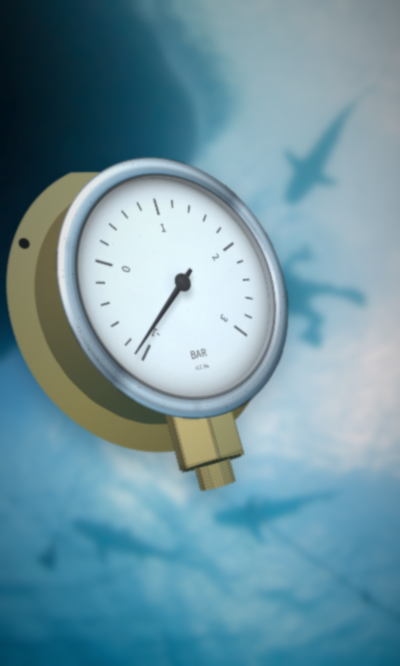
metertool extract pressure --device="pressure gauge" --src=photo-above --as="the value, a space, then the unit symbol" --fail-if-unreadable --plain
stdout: -0.9 bar
